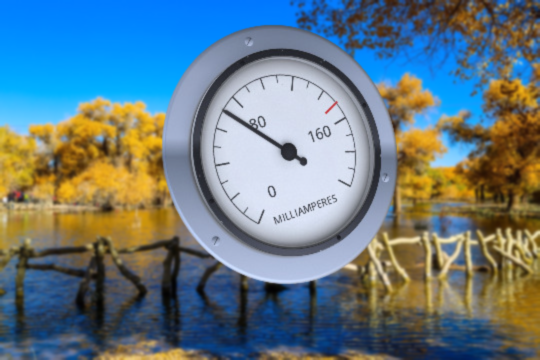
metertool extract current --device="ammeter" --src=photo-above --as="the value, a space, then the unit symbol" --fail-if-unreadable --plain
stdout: 70 mA
